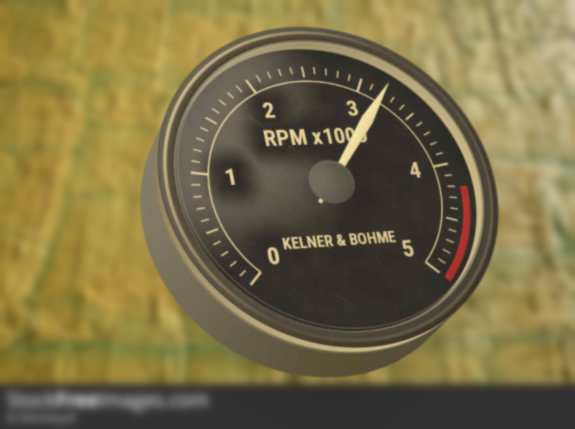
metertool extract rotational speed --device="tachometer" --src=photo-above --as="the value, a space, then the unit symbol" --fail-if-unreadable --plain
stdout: 3200 rpm
